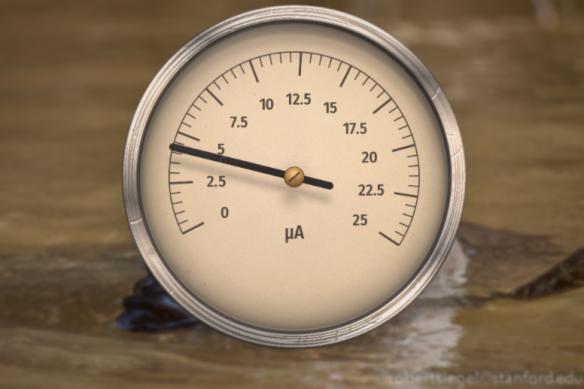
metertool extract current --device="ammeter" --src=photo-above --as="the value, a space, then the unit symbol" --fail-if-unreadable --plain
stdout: 4.25 µA
